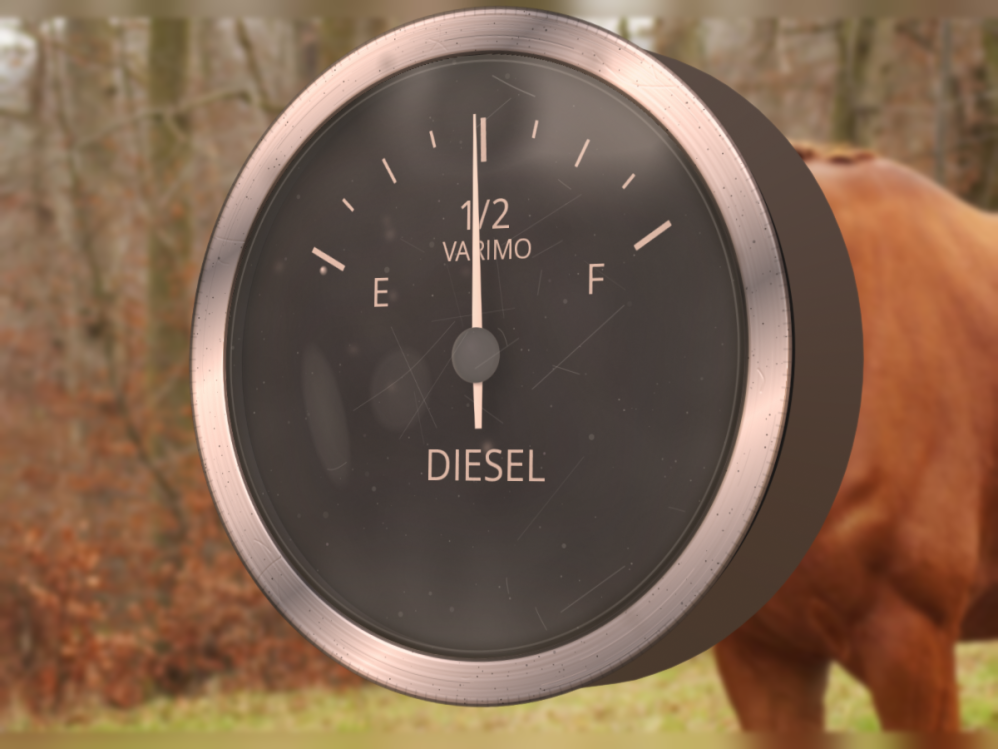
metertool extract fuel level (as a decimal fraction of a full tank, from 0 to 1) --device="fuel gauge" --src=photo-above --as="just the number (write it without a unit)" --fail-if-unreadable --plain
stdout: 0.5
